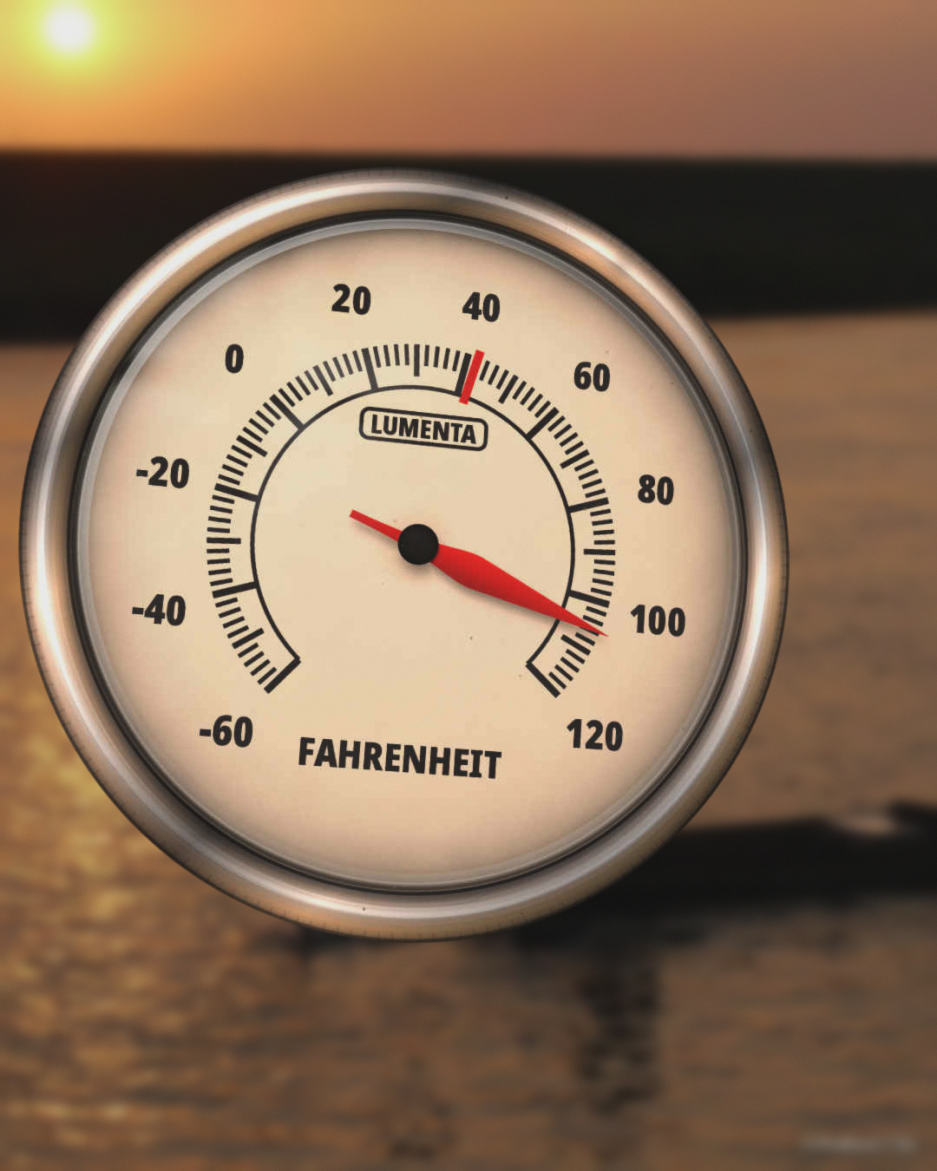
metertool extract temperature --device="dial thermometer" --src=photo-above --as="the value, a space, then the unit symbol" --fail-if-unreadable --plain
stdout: 106 °F
